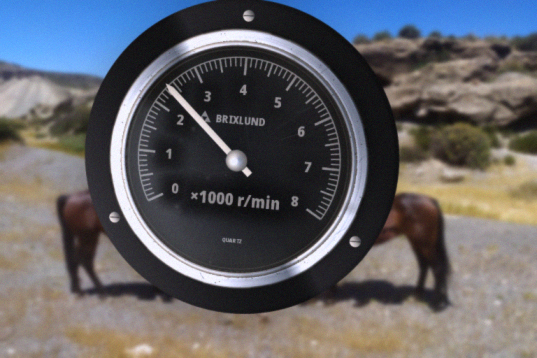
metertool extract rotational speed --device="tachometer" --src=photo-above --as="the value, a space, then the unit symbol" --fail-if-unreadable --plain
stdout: 2400 rpm
